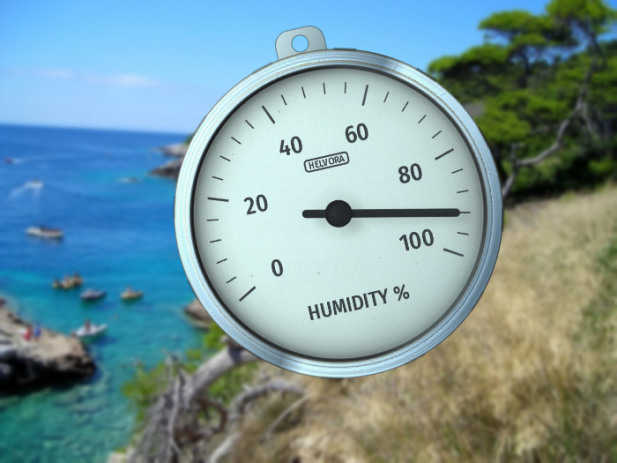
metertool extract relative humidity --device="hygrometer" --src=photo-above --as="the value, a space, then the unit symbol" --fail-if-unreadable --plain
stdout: 92 %
